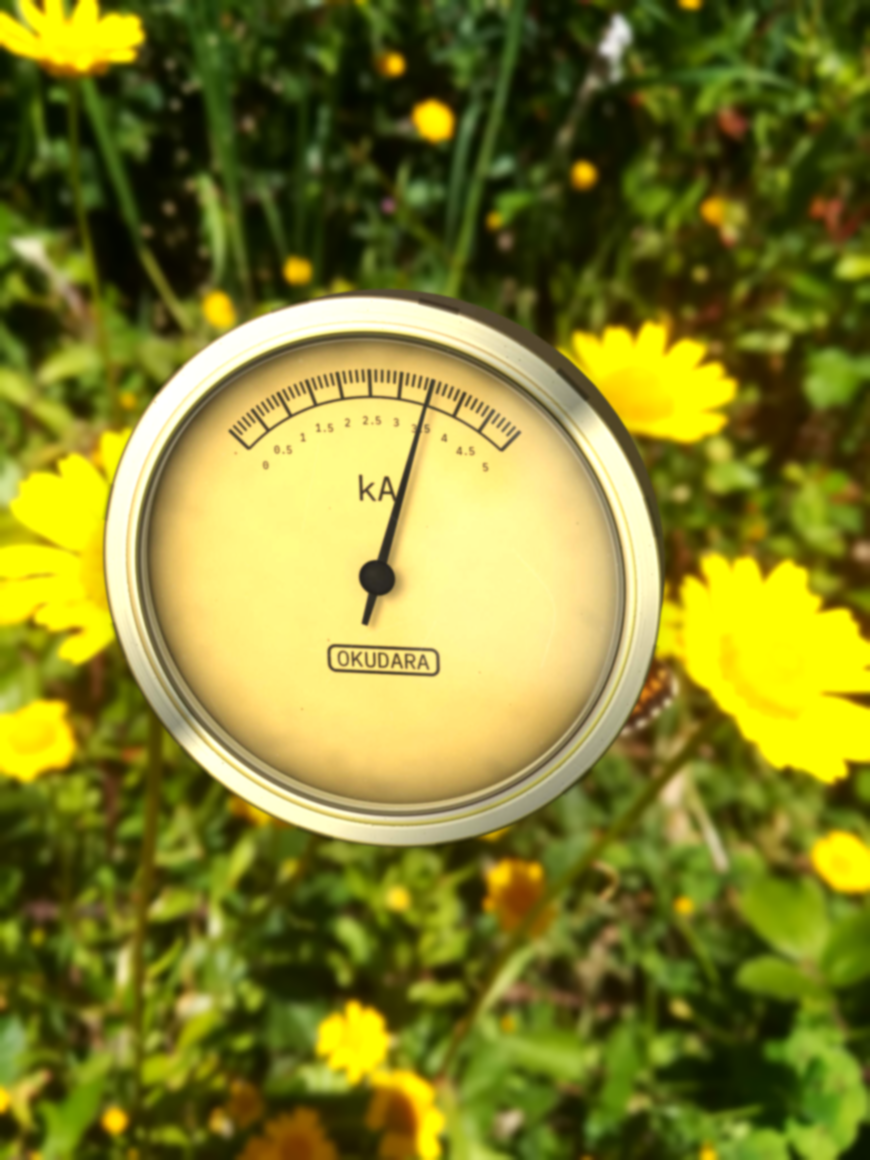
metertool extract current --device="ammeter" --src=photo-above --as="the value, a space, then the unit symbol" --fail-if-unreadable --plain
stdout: 3.5 kA
